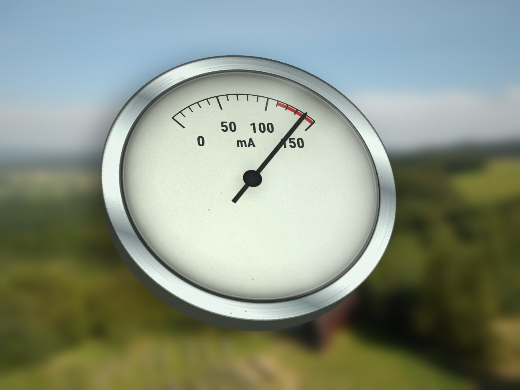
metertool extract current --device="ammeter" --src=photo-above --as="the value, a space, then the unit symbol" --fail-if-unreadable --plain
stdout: 140 mA
